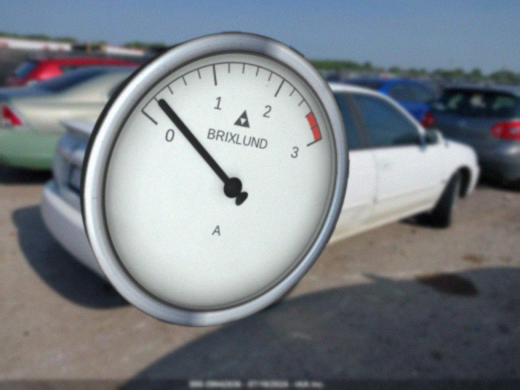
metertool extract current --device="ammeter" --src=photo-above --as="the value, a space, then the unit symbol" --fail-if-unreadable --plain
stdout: 0.2 A
